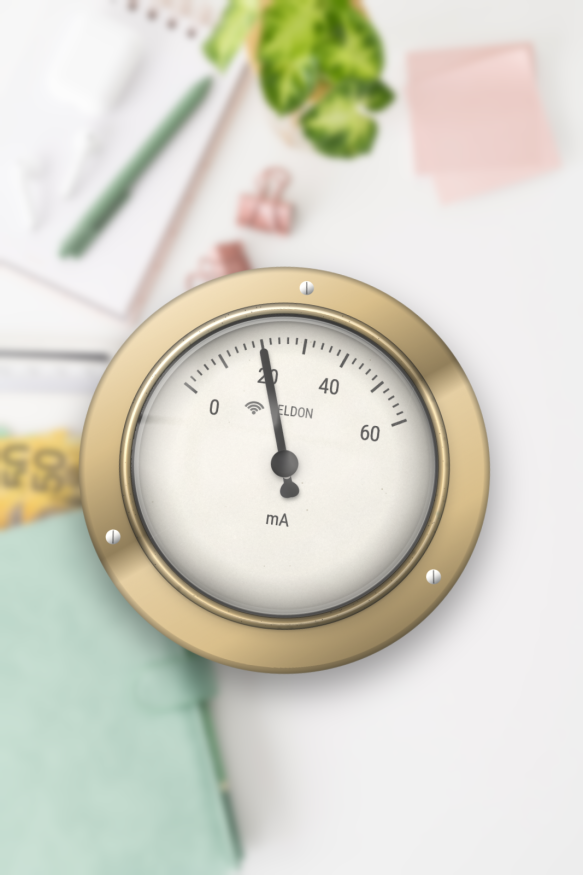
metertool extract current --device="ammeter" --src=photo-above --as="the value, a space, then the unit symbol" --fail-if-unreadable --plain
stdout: 20 mA
